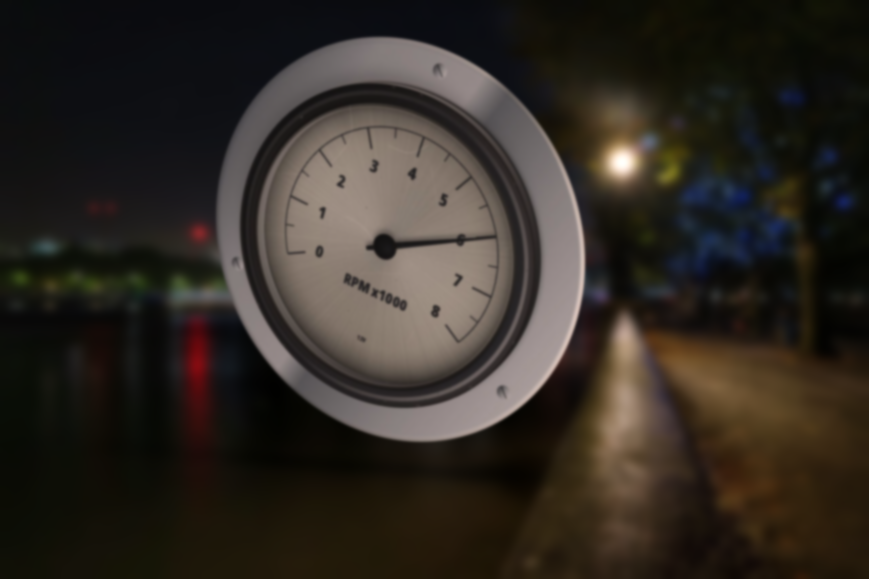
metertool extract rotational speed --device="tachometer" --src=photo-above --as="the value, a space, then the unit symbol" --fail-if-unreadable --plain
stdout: 6000 rpm
